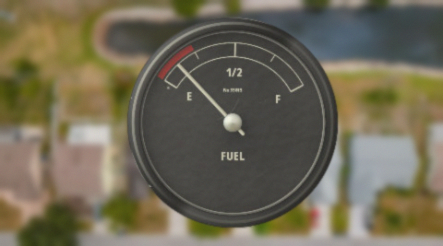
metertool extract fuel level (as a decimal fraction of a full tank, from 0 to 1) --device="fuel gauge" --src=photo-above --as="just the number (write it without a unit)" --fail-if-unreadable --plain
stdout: 0.125
